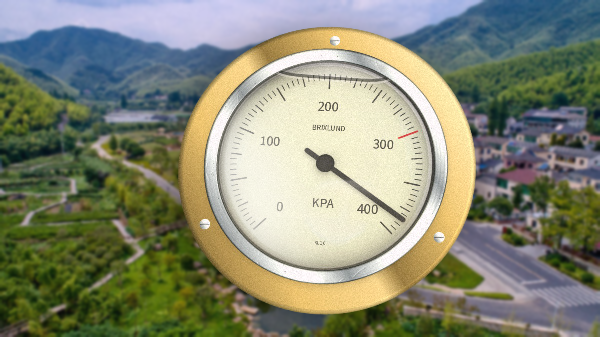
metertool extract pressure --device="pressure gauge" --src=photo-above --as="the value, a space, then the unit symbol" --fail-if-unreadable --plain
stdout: 385 kPa
